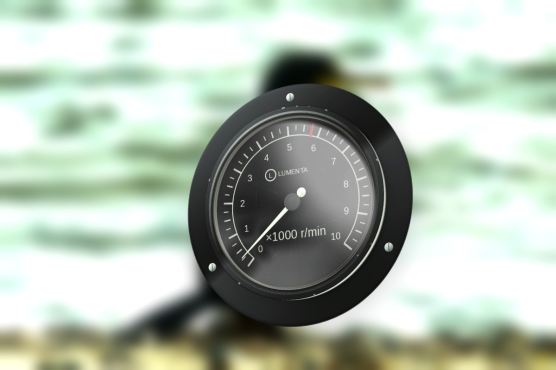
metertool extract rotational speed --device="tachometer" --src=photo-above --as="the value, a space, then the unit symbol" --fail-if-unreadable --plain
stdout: 250 rpm
